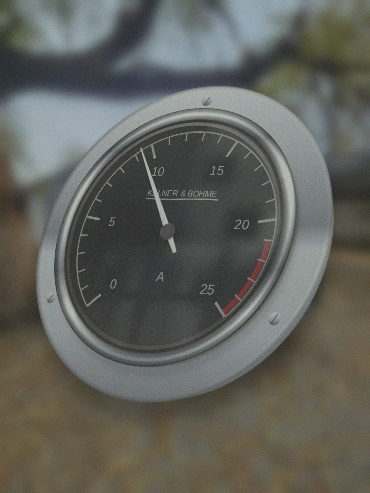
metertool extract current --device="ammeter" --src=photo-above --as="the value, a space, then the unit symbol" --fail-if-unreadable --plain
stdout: 9.5 A
